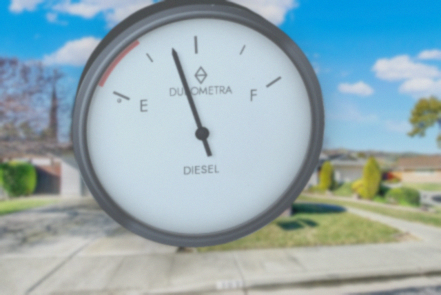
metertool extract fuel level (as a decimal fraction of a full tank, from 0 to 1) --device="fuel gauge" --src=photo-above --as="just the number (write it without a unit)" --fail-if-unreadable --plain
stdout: 0.375
